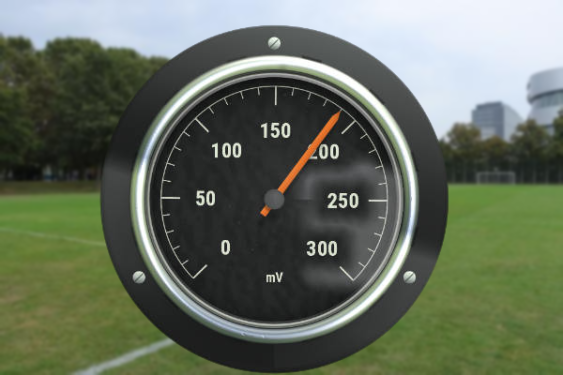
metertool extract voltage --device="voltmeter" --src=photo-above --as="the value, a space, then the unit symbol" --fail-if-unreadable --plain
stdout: 190 mV
